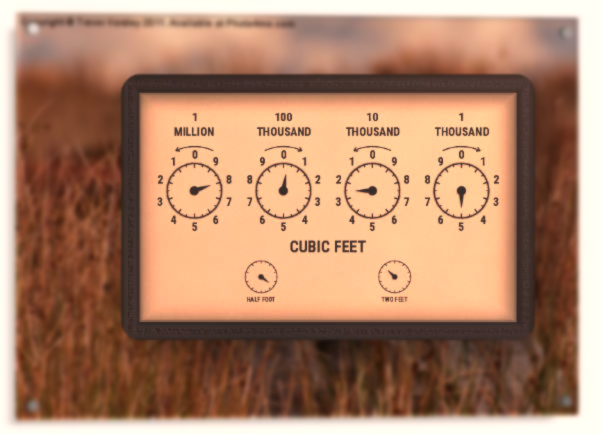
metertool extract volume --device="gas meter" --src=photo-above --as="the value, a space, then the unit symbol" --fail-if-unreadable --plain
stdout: 802500 ft³
